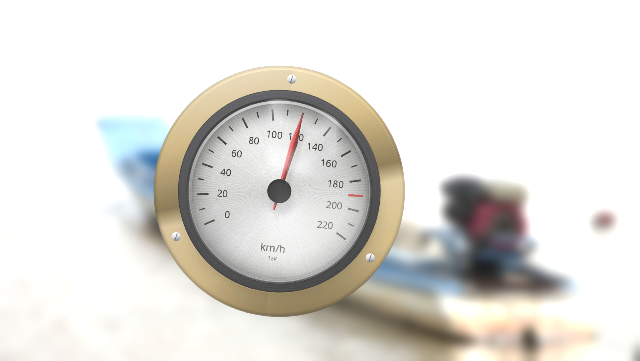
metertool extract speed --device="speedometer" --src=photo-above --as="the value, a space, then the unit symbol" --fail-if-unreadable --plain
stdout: 120 km/h
